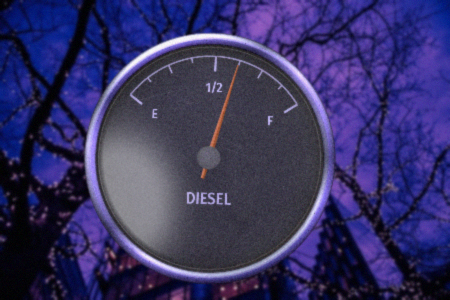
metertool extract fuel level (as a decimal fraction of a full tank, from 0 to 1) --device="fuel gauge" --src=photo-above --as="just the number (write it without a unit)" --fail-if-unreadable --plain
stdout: 0.625
